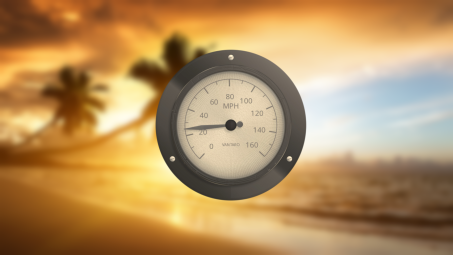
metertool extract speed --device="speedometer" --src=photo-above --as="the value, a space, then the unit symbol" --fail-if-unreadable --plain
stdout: 25 mph
